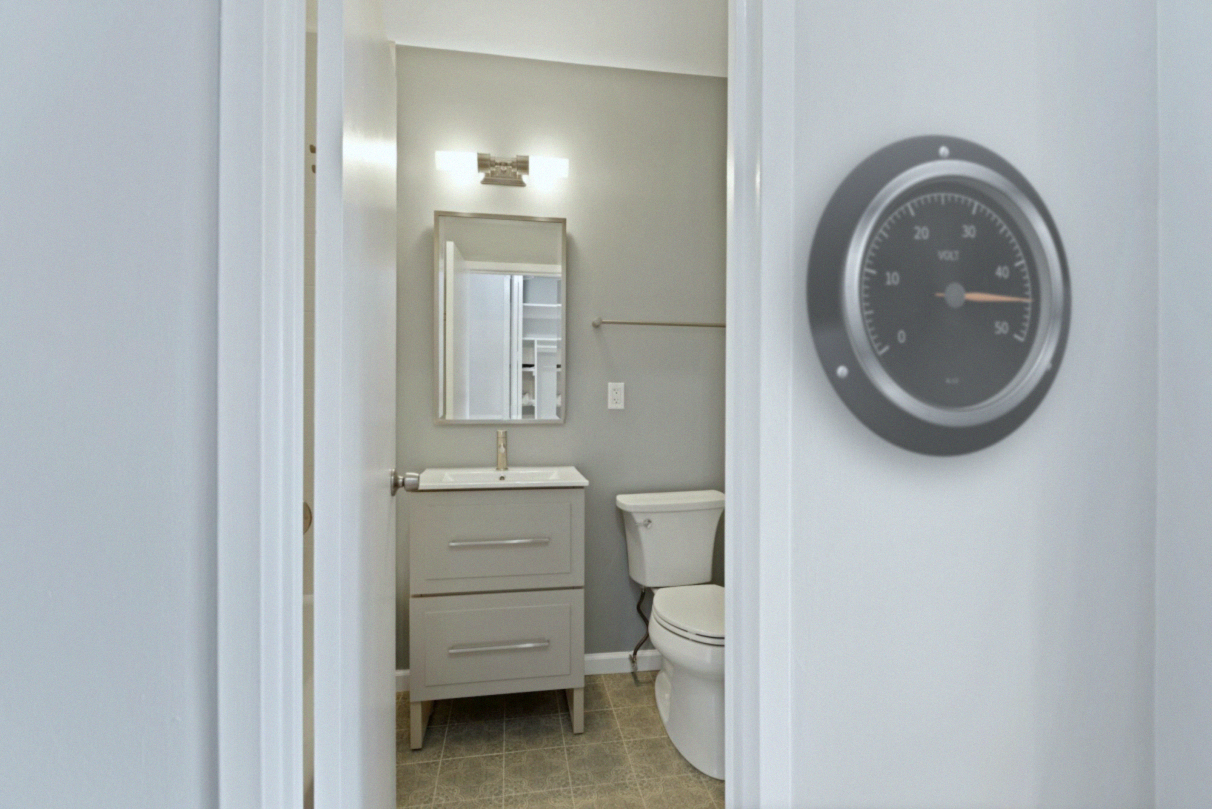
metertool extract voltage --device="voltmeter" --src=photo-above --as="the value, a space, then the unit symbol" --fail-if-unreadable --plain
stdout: 45 V
